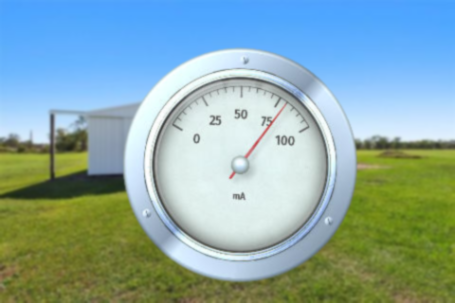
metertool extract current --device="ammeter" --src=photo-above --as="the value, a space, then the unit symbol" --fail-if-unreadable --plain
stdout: 80 mA
